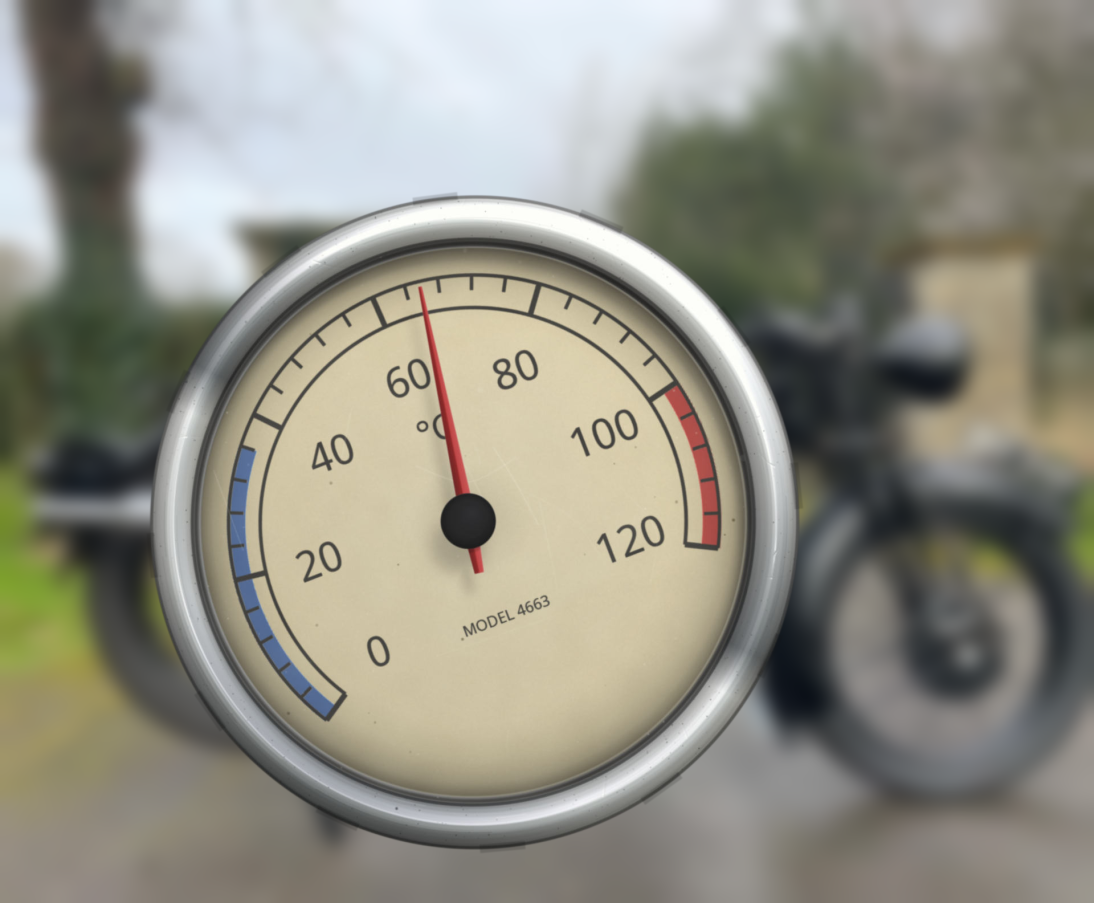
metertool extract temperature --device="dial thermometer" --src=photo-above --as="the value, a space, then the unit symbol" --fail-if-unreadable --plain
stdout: 66 °C
